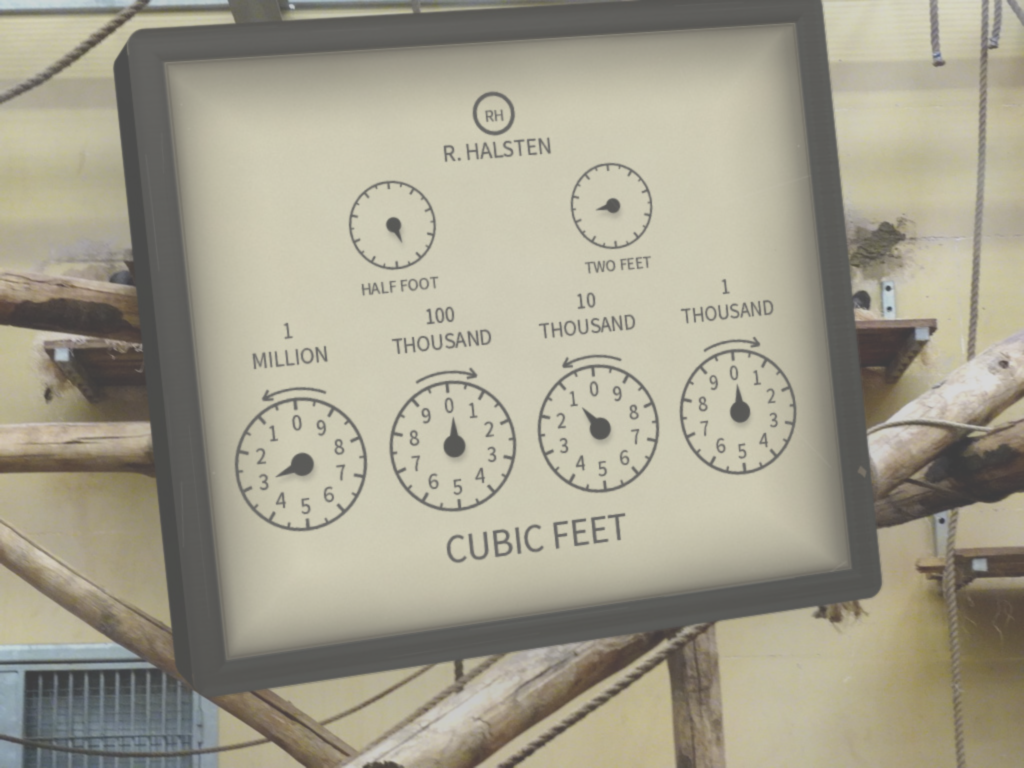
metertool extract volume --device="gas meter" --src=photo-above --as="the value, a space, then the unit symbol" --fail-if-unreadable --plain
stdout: 301000 ft³
